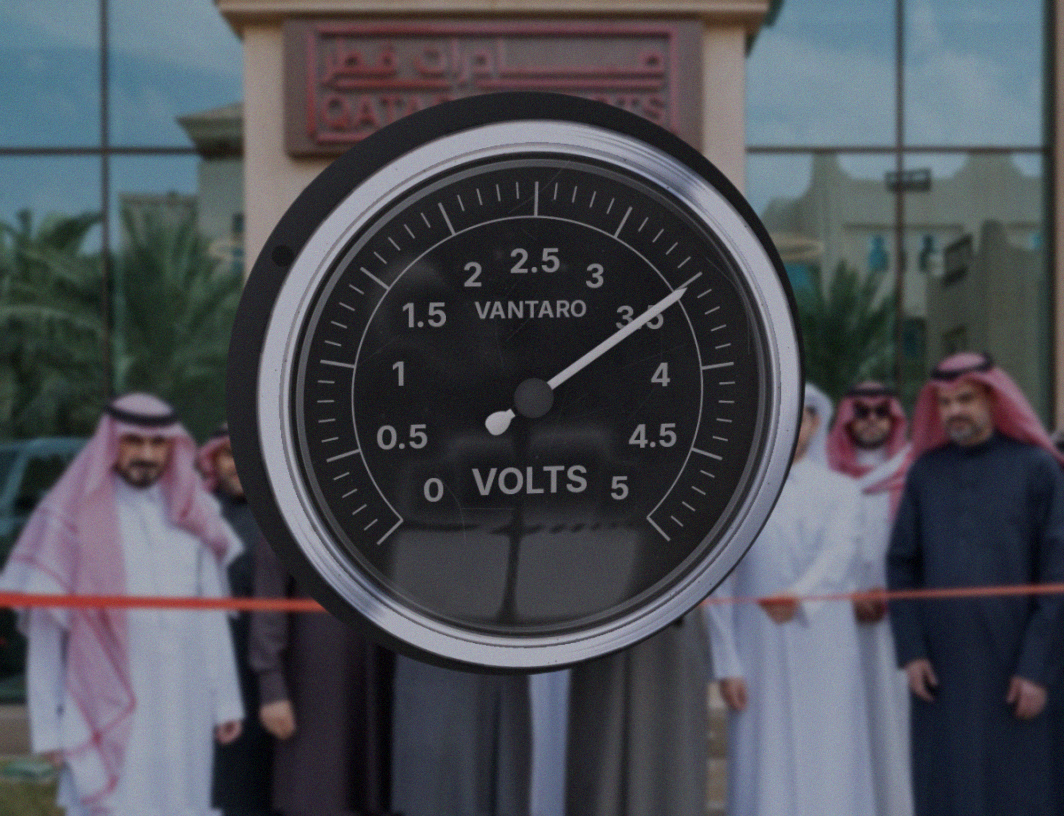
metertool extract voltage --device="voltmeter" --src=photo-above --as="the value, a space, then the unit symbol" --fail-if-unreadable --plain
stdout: 3.5 V
